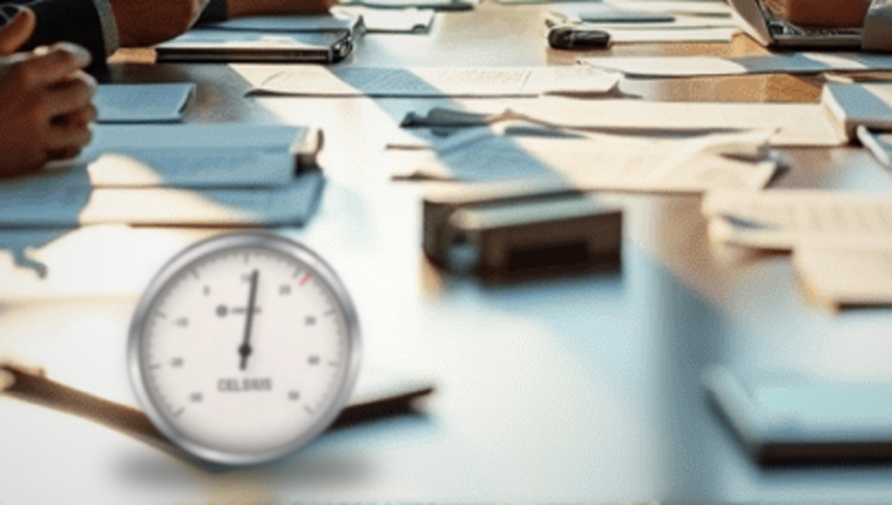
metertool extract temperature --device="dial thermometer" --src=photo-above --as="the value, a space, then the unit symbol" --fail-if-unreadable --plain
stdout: 12 °C
